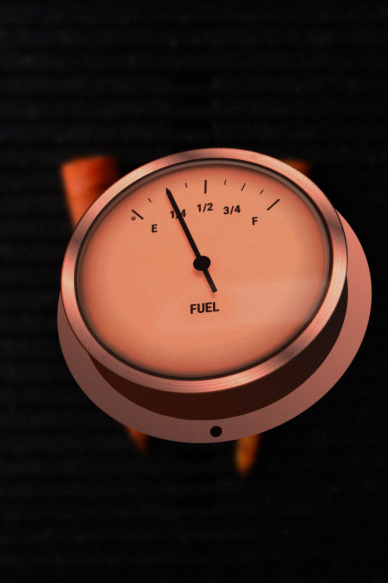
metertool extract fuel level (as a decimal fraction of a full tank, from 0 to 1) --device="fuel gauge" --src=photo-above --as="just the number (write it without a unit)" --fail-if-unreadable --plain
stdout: 0.25
